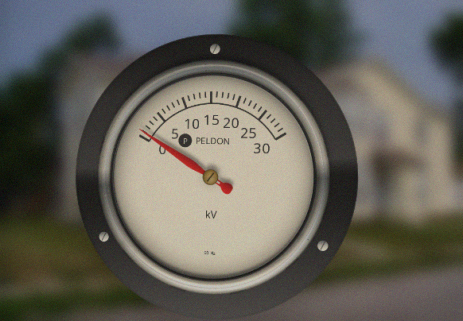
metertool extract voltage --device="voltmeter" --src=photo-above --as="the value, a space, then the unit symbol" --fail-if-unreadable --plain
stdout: 1 kV
